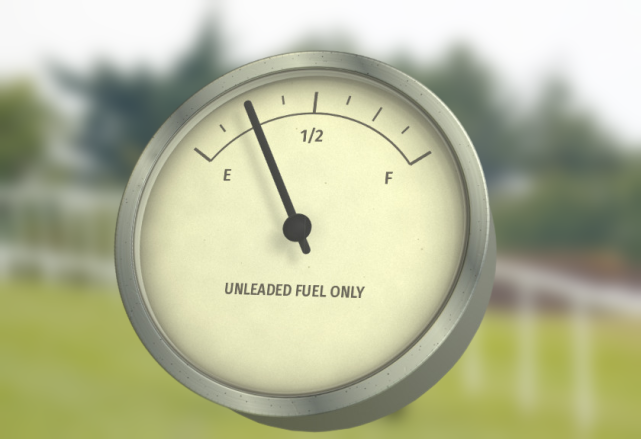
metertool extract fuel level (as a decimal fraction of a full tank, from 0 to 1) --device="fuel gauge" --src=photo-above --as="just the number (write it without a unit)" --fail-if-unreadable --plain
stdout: 0.25
